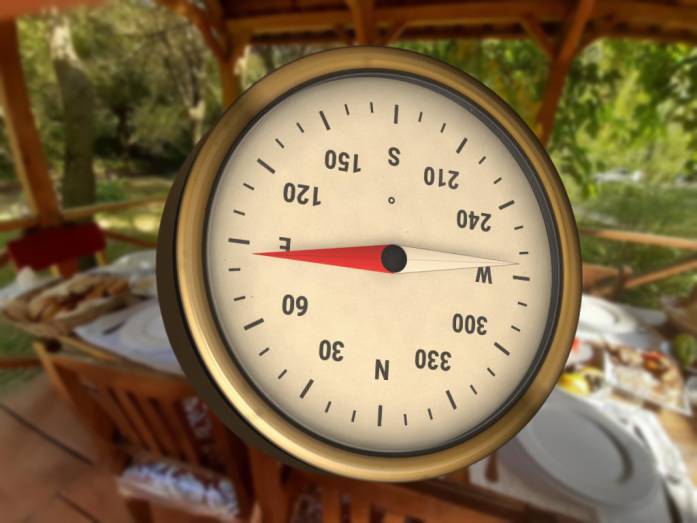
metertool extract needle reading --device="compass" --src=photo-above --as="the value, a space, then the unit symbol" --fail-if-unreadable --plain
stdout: 85 °
